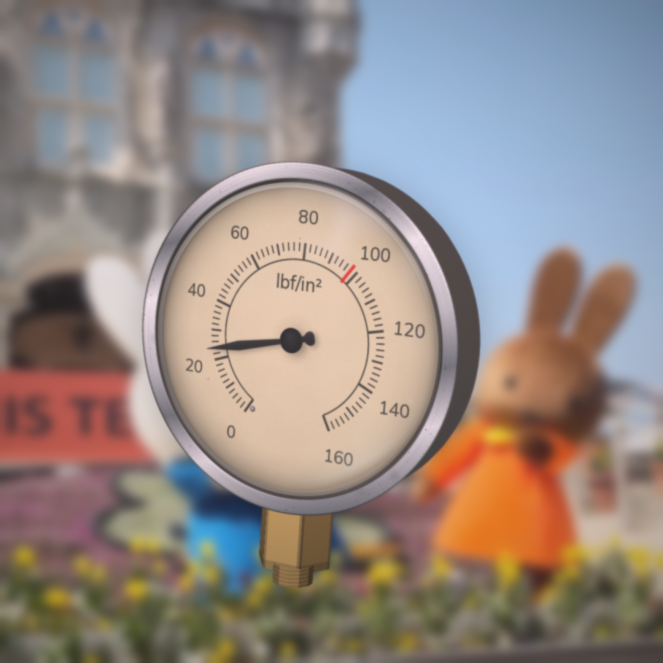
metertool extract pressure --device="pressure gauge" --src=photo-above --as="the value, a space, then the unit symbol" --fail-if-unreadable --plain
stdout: 24 psi
